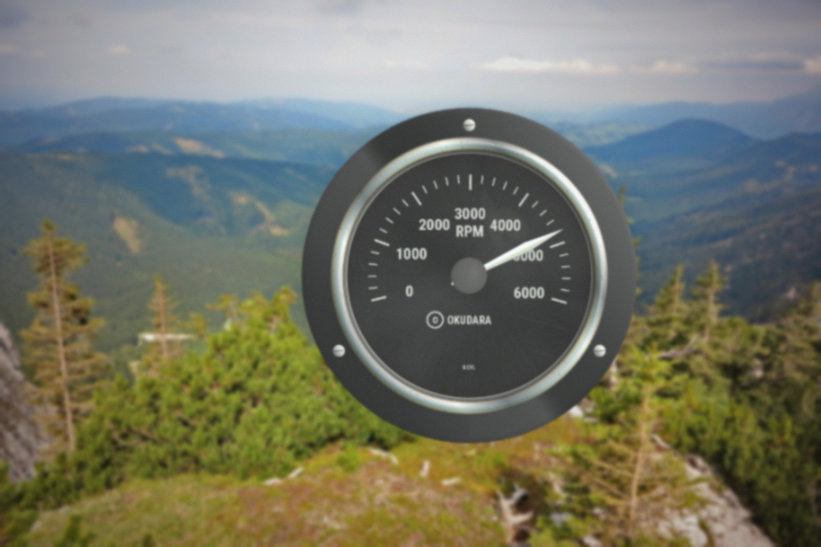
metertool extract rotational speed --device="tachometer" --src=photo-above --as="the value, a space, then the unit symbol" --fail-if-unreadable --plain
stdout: 4800 rpm
